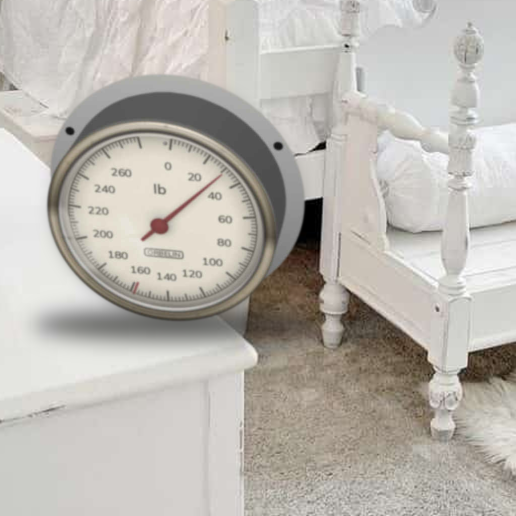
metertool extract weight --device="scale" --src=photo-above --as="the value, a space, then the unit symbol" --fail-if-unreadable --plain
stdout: 30 lb
